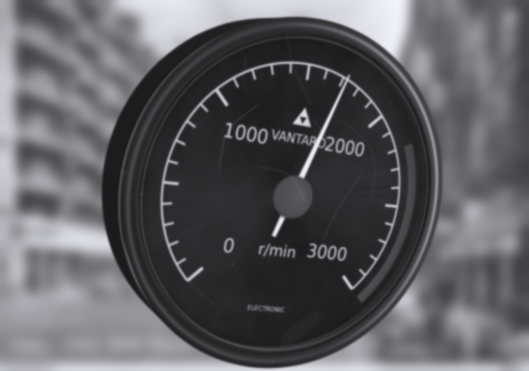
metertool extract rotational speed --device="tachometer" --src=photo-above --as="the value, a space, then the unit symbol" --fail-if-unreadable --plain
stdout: 1700 rpm
